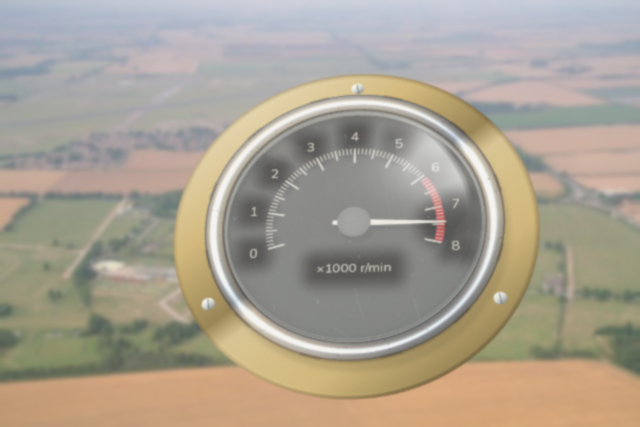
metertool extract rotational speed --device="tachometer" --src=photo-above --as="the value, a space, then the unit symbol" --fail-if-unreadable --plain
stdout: 7500 rpm
